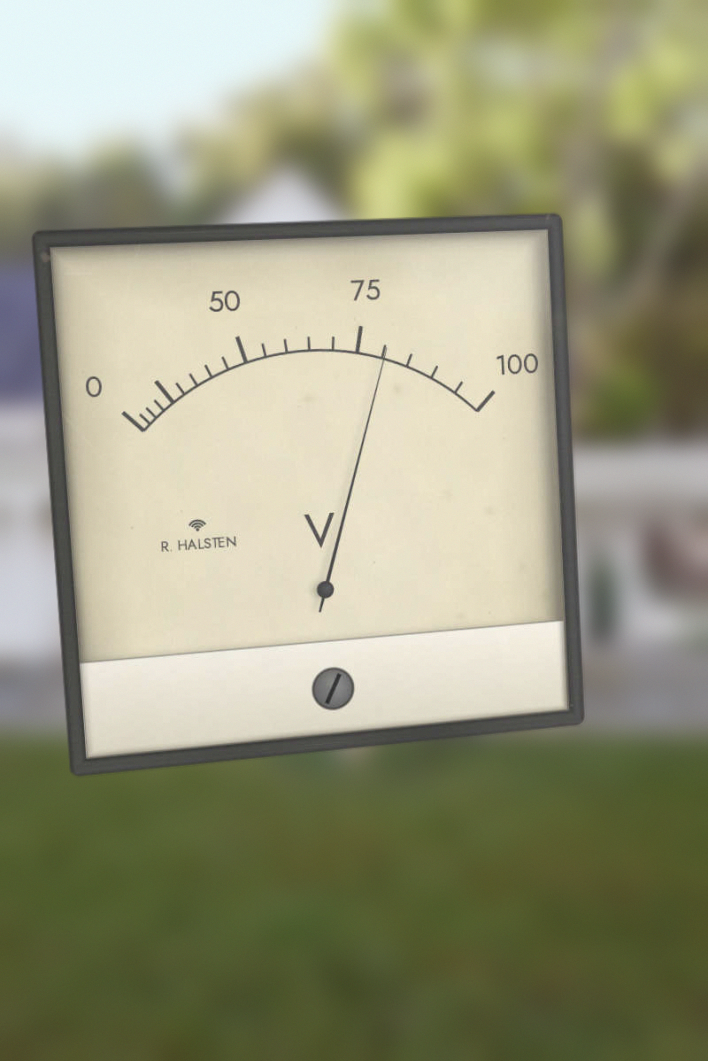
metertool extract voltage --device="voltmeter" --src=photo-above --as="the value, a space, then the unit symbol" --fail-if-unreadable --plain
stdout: 80 V
